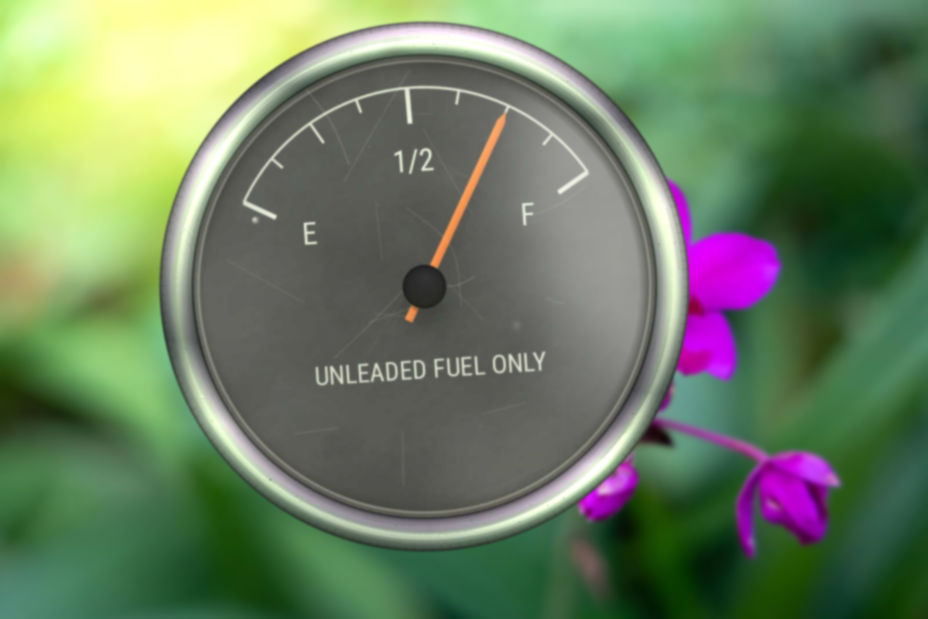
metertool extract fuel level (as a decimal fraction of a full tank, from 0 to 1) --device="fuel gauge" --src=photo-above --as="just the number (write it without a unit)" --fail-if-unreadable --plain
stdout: 0.75
